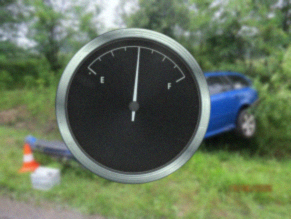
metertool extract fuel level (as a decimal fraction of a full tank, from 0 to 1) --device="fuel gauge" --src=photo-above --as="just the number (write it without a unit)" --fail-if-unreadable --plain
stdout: 0.5
